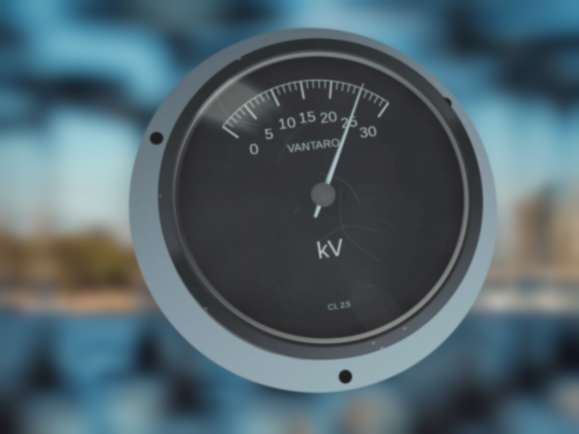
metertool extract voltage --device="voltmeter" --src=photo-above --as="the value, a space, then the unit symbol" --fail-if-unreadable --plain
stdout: 25 kV
